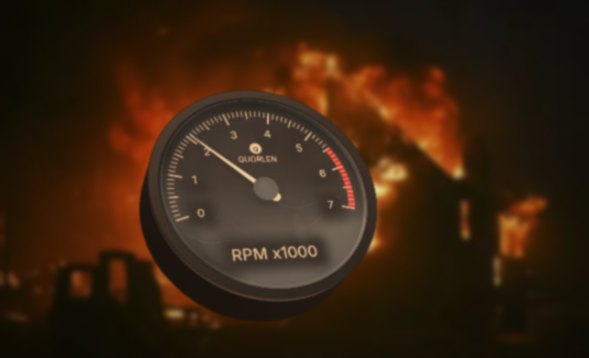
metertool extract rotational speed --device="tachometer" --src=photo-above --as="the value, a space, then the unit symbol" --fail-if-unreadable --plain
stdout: 2000 rpm
